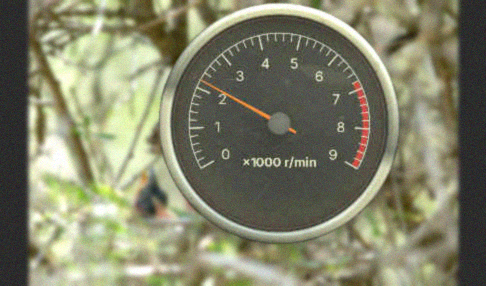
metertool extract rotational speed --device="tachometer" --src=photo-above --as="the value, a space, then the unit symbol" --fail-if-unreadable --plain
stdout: 2200 rpm
